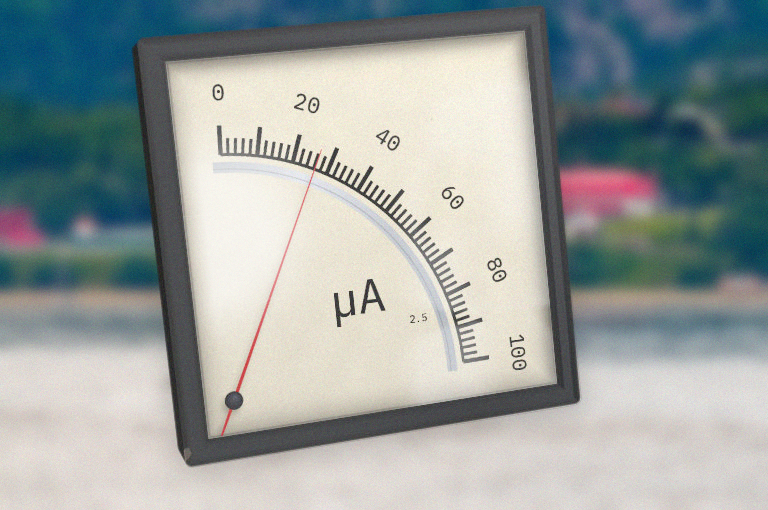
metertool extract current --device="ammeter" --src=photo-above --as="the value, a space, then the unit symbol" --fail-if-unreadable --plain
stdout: 26 µA
